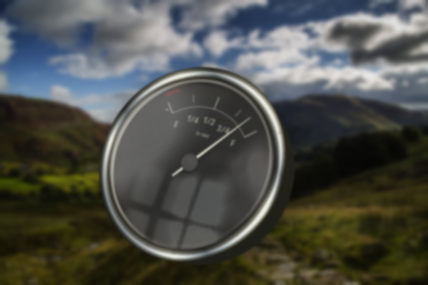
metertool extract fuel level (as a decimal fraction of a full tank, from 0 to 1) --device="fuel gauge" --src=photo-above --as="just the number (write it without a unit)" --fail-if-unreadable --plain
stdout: 0.875
